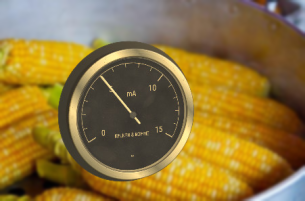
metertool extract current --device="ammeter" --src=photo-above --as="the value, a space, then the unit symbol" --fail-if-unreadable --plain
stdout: 5 mA
